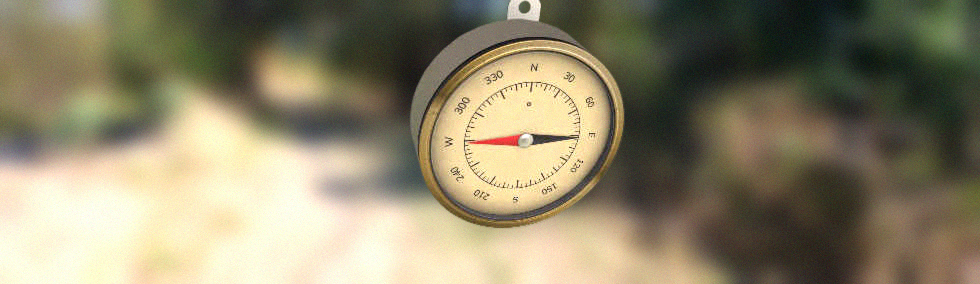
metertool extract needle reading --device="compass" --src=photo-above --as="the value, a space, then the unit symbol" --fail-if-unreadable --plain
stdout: 270 °
